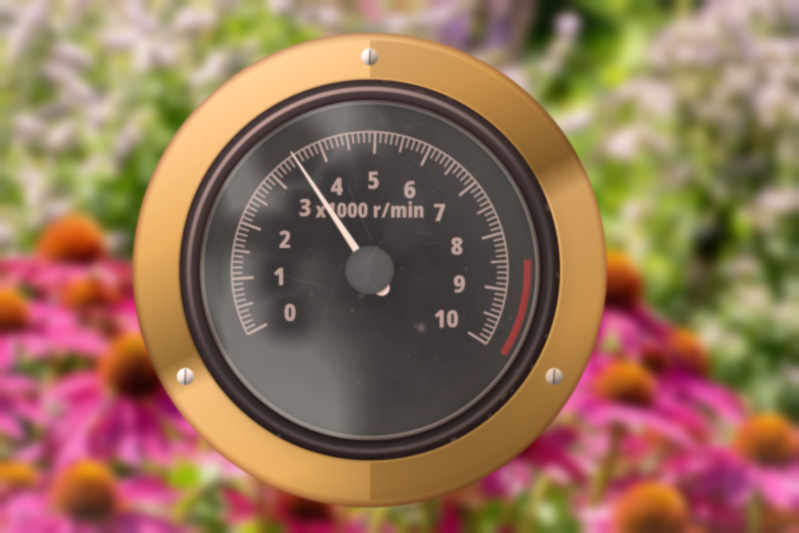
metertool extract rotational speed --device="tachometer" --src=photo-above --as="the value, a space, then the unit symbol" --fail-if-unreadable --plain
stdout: 3500 rpm
